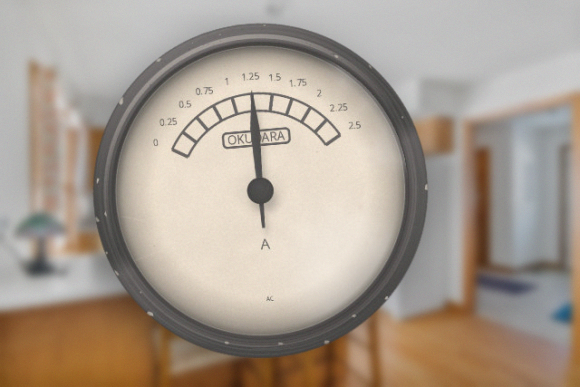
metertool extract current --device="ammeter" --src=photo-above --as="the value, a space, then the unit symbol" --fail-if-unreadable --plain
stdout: 1.25 A
